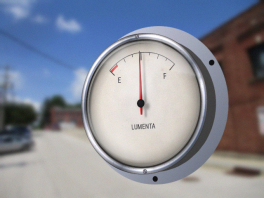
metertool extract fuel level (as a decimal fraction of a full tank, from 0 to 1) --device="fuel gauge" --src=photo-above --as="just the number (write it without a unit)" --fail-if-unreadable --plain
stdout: 0.5
